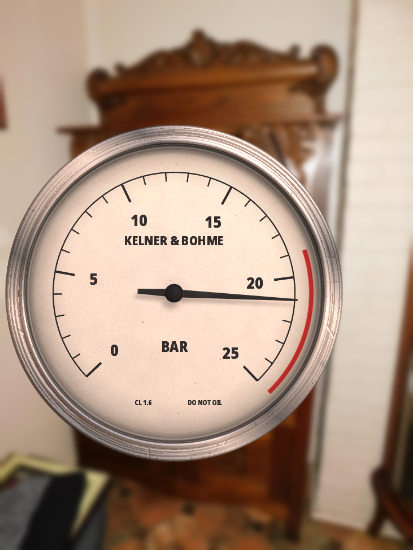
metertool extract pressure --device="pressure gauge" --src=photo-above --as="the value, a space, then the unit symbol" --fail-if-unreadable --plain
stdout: 21 bar
